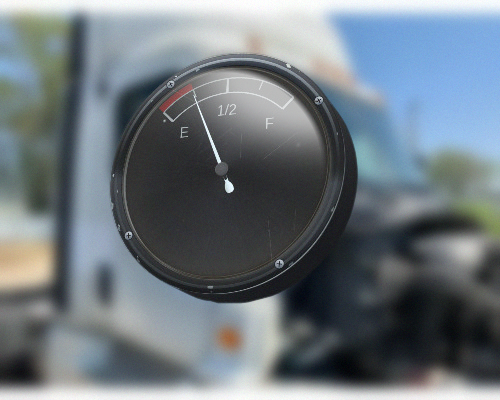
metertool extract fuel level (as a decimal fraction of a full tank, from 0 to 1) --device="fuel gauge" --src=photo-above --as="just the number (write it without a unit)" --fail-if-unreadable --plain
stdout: 0.25
